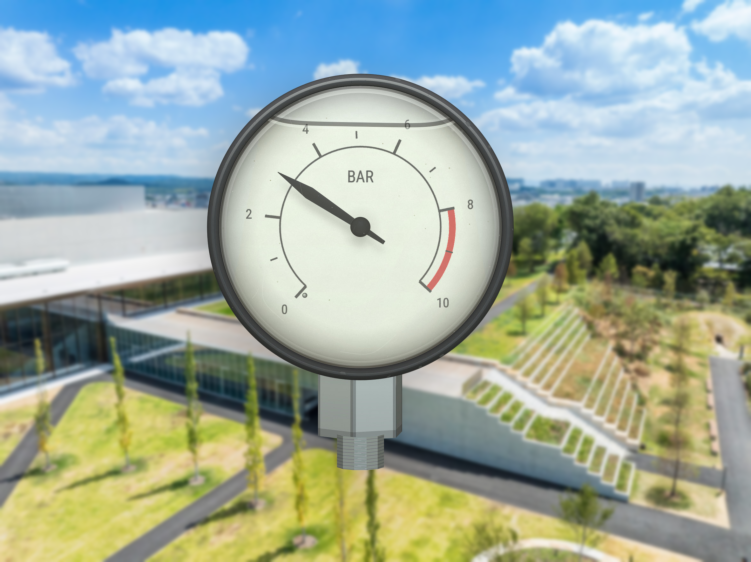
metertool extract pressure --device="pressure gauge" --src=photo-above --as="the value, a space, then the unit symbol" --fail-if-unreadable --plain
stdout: 3 bar
